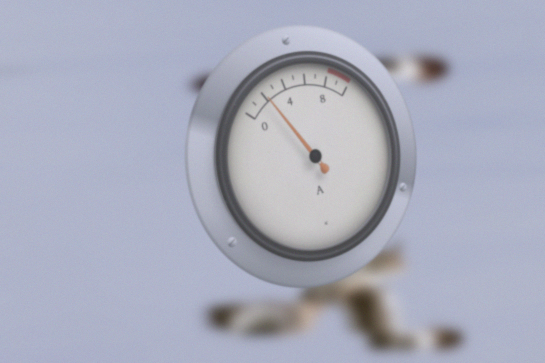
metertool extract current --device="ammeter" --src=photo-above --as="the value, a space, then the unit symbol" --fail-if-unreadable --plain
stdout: 2 A
